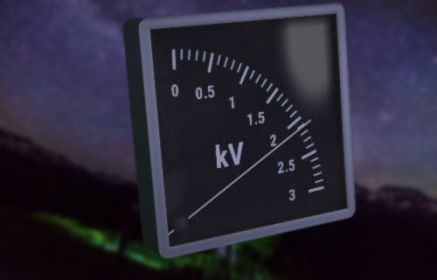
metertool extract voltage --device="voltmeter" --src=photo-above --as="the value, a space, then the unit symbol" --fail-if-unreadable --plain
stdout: 2.1 kV
